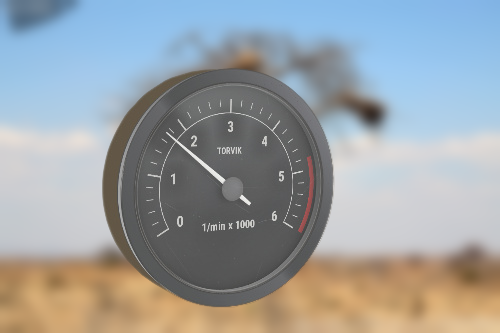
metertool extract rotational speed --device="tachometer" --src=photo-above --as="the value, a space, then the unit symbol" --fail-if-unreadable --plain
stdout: 1700 rpm
